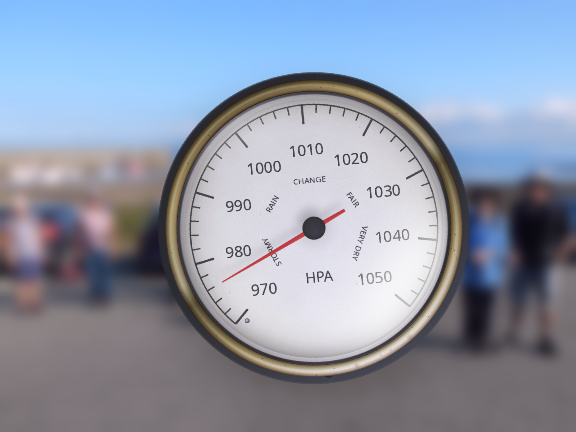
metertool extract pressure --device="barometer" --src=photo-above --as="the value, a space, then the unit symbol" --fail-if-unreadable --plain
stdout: 976 hPa
